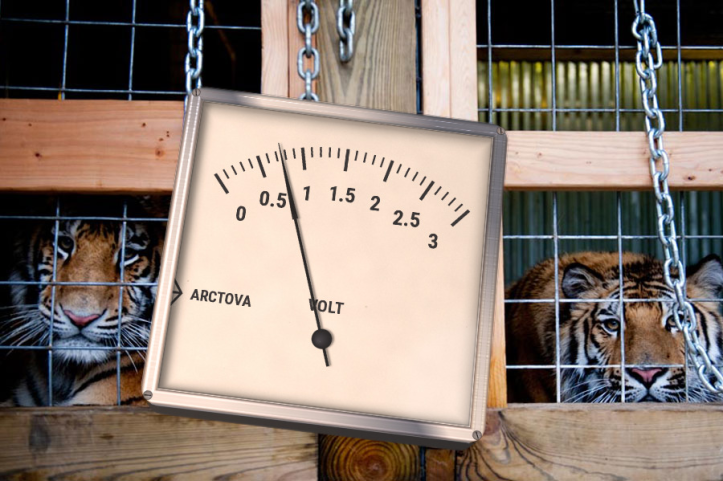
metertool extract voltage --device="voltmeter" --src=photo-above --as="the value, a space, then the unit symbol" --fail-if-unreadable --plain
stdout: 0.75 V
